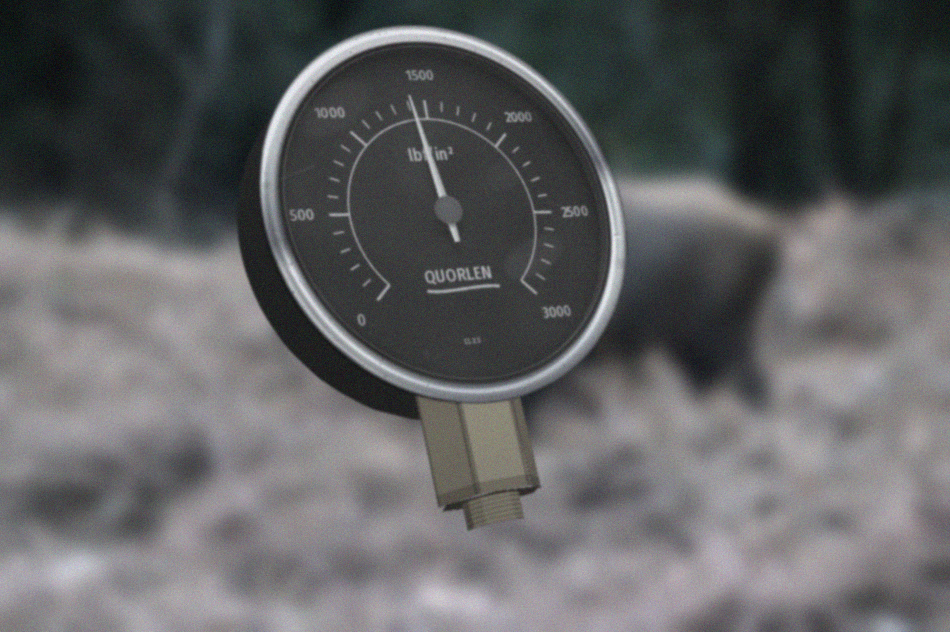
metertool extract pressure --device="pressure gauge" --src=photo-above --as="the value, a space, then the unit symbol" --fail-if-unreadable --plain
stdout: 1400 psi
